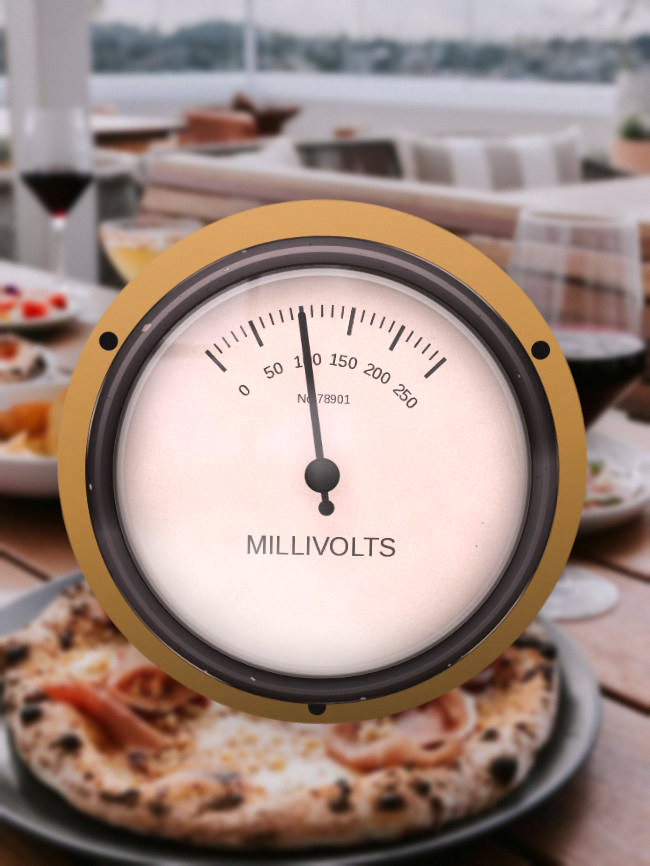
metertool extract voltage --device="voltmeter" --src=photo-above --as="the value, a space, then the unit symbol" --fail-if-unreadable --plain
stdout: 100 mV
